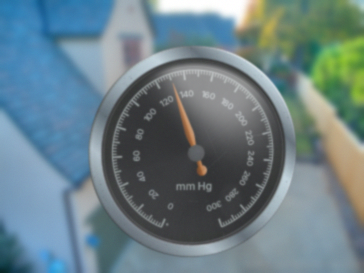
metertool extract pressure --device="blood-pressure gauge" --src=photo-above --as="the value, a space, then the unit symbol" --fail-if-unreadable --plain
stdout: 130 mmHg
